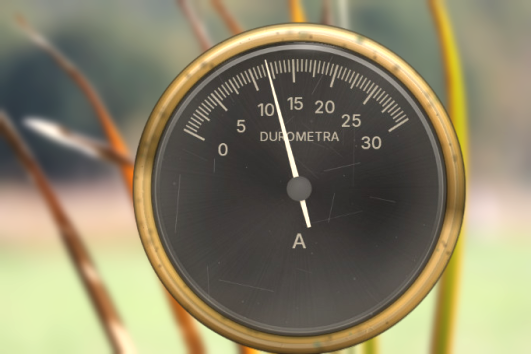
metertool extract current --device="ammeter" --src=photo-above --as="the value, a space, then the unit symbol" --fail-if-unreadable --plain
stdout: 12 A
